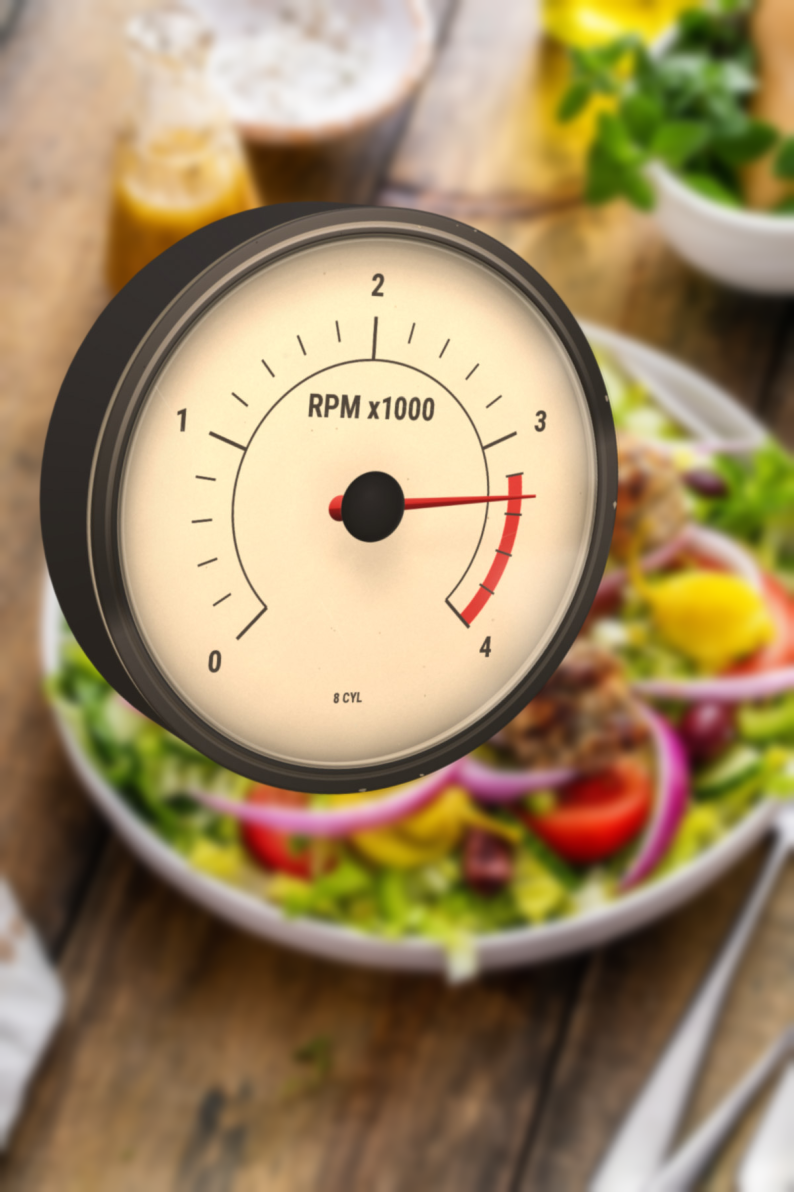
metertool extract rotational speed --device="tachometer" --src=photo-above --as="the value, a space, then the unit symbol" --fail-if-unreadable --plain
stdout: 3300 rpm
